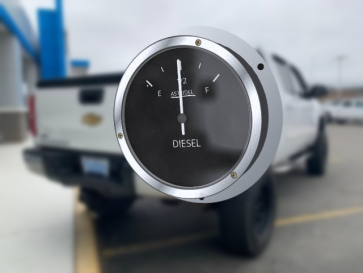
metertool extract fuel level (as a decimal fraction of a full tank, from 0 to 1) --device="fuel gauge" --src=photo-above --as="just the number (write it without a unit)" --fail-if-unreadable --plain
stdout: 0.5
